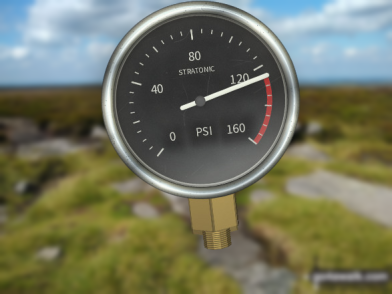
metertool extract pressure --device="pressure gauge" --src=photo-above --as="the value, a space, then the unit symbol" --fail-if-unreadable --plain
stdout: 125 psi
